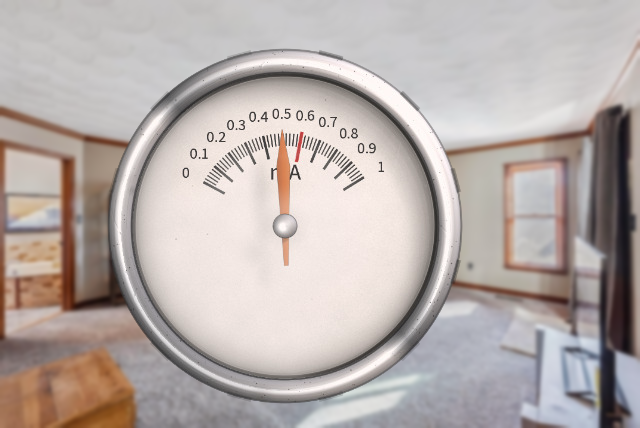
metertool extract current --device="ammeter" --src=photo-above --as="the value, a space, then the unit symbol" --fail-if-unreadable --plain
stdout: 0.5 mA
